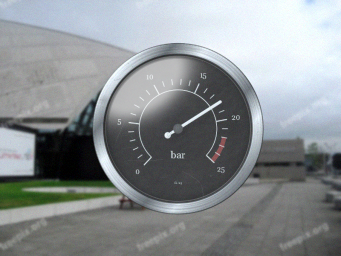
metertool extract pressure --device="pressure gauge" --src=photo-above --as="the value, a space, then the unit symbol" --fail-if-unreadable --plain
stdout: 18 bar
